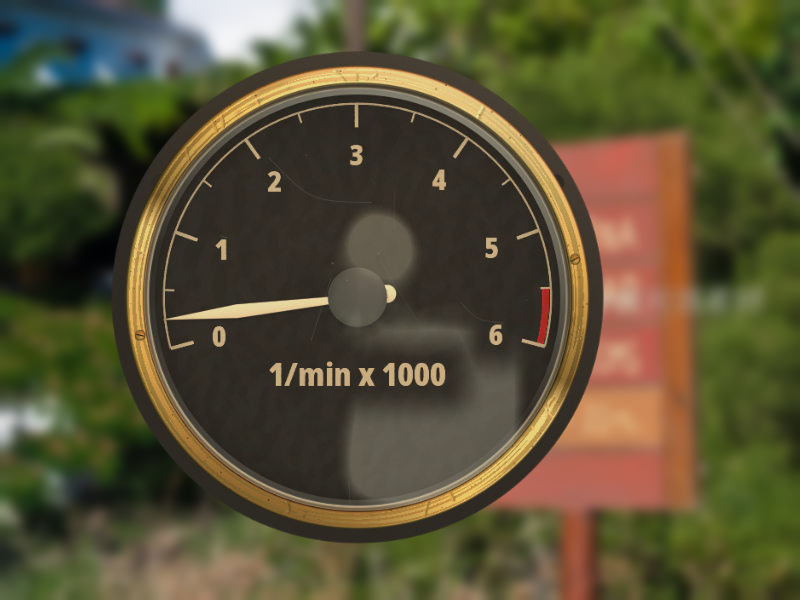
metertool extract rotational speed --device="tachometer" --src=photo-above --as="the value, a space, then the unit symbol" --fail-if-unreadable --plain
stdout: 250 rpm
